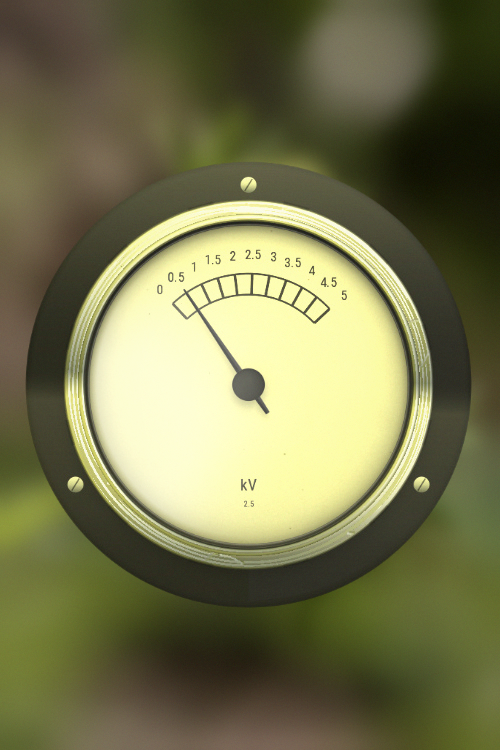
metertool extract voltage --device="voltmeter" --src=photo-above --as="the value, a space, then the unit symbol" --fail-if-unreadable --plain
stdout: 0.5 kV
